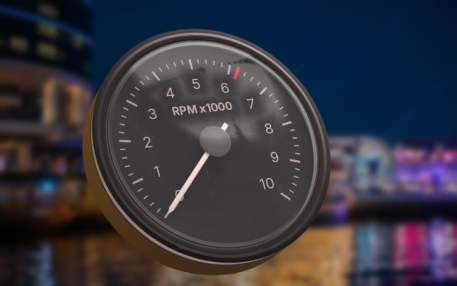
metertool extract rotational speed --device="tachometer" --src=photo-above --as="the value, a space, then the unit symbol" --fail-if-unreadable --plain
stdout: 0 rpm
